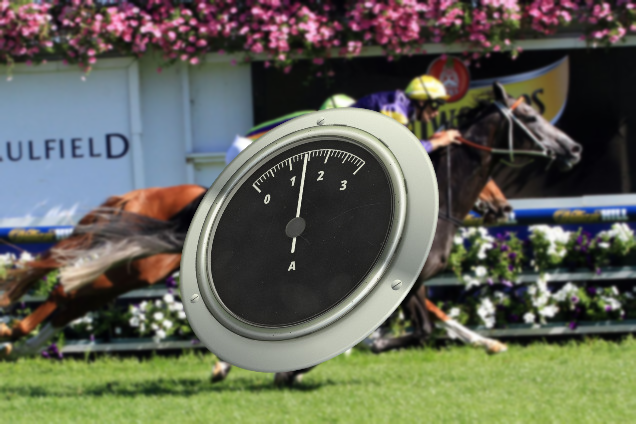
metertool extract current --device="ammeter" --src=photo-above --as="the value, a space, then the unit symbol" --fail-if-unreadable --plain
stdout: 1.5 A
